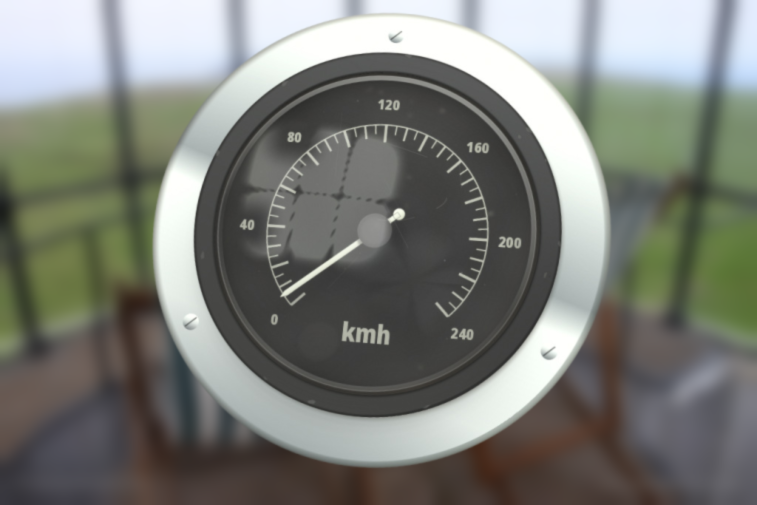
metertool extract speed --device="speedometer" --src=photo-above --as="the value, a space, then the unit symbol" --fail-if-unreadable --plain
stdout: 5 km/h
